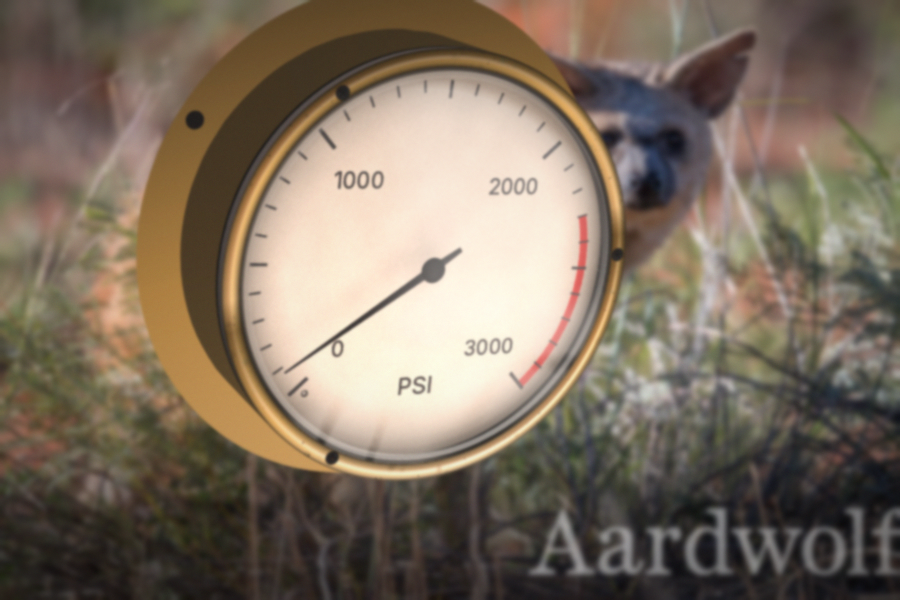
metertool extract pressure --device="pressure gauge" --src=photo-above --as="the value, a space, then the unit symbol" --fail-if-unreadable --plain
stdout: 100 psi
